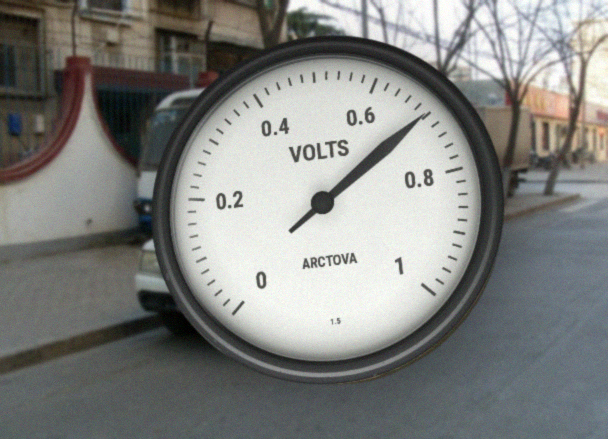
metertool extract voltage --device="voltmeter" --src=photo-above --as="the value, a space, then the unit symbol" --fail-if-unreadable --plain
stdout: 0.7 V
